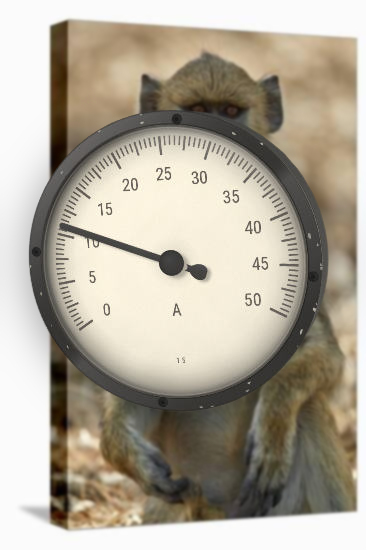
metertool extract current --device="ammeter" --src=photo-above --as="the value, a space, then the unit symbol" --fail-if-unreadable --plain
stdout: 11 A
